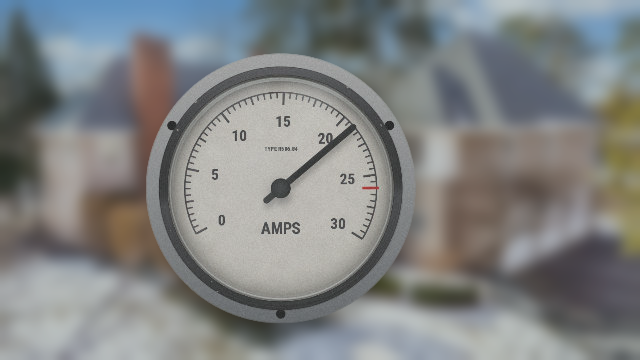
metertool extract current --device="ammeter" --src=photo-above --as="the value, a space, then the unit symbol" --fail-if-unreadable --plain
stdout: 21 A
